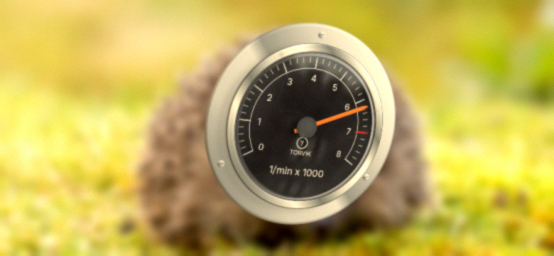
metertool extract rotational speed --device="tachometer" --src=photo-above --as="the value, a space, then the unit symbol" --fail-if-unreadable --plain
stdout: 6200 rpm
